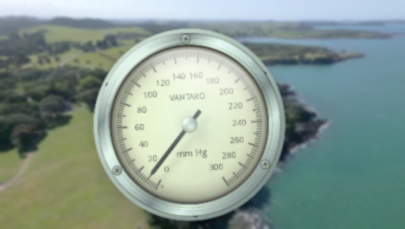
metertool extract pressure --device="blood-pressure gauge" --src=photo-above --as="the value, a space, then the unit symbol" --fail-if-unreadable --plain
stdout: 10 mmHg
